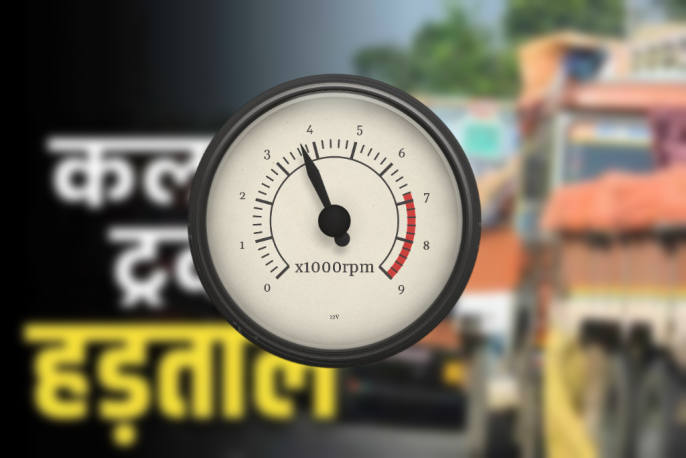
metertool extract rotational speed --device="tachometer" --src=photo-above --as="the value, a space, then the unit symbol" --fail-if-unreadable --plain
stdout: 3700 rpm
